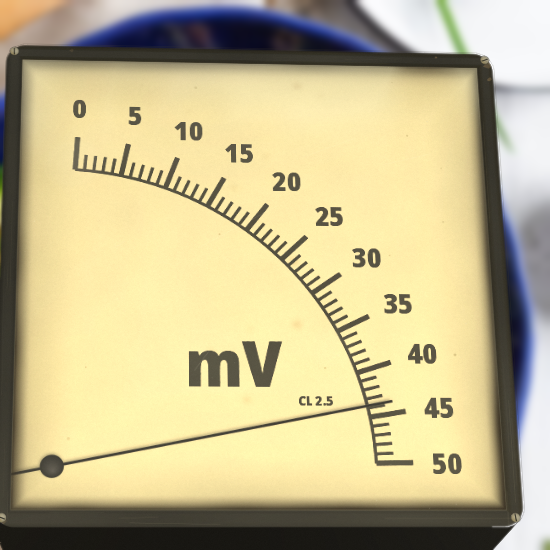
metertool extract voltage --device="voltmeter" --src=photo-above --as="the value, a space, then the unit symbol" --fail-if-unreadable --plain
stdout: 44 mV
